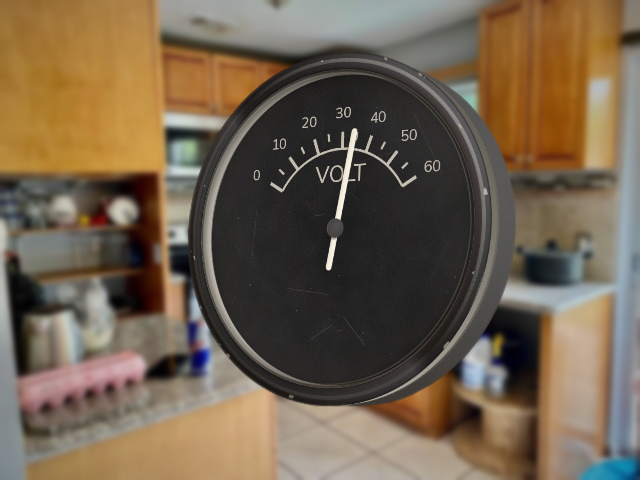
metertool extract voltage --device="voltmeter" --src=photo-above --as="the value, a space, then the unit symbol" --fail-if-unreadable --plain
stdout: 35 V
